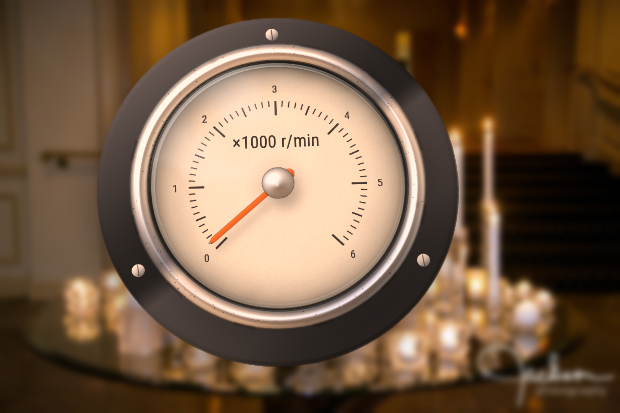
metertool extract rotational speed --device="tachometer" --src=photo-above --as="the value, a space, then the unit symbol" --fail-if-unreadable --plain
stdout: 100 rpm
